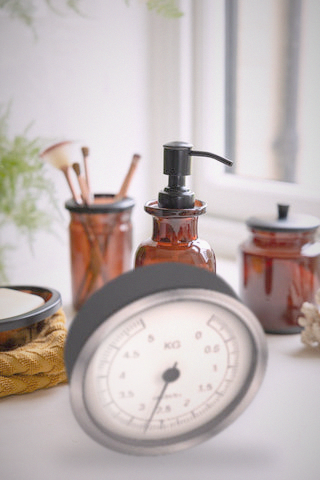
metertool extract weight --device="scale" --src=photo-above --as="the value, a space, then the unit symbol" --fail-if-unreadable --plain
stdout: 2.75 kg
